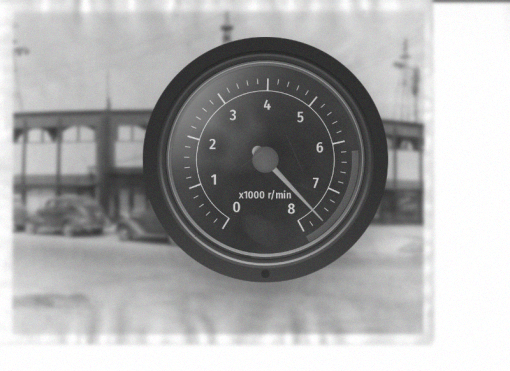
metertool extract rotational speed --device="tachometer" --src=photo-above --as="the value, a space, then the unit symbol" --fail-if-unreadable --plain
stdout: 7600 rpm
